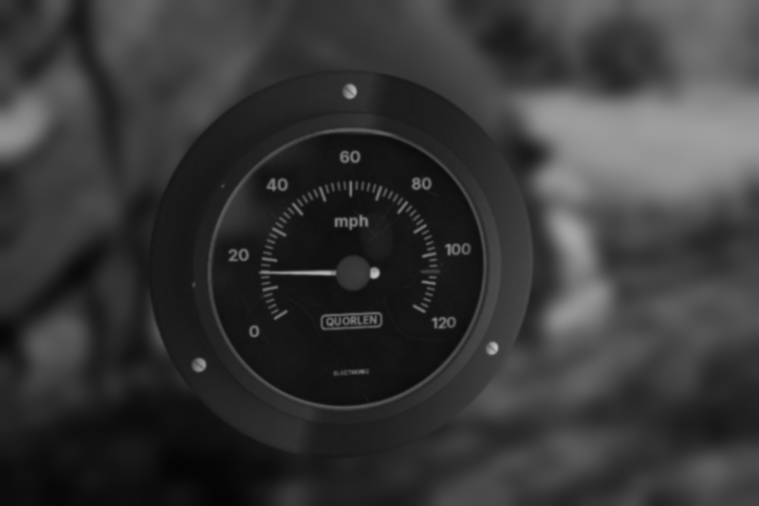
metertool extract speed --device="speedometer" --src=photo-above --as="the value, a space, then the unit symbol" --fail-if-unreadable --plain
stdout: 16 mph
